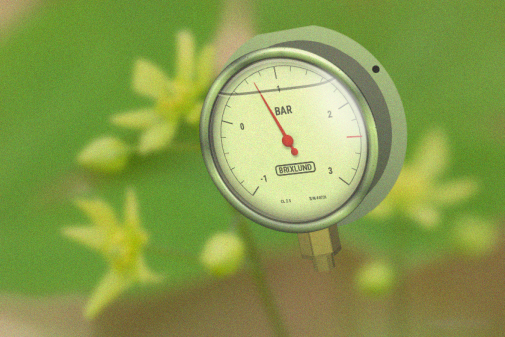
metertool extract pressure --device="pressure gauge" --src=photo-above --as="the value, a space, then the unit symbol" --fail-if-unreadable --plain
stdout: 0.7 bar
